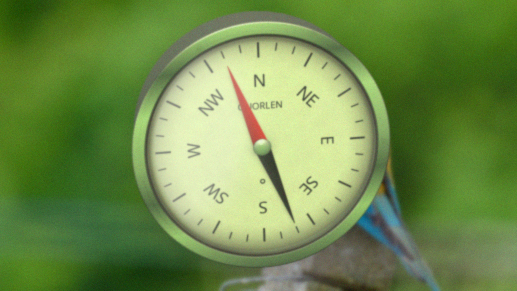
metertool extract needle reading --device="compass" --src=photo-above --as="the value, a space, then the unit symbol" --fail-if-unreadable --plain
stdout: 340 °
